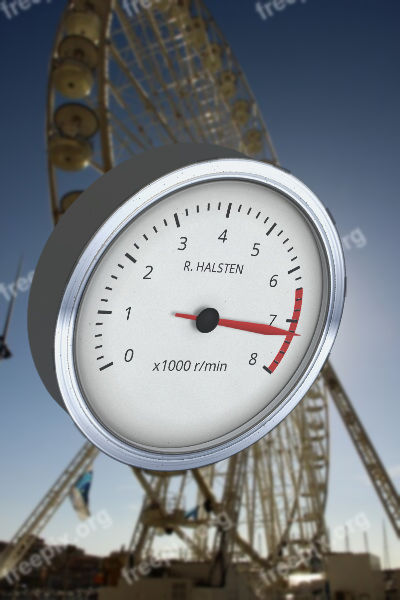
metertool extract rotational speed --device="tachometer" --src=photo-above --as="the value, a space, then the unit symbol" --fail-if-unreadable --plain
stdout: 7200 rpm
